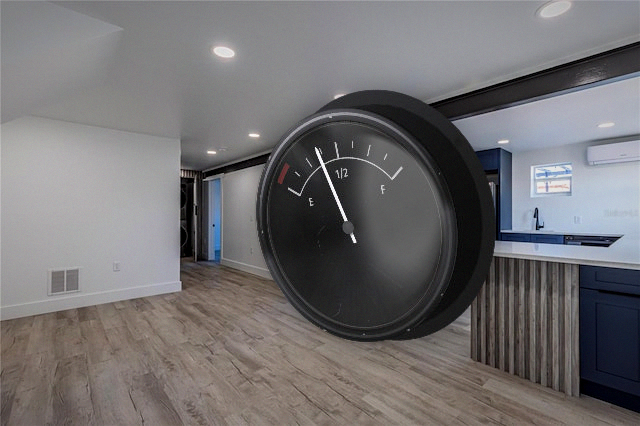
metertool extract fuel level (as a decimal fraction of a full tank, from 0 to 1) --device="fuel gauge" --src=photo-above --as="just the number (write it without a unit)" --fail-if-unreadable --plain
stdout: 0.375
